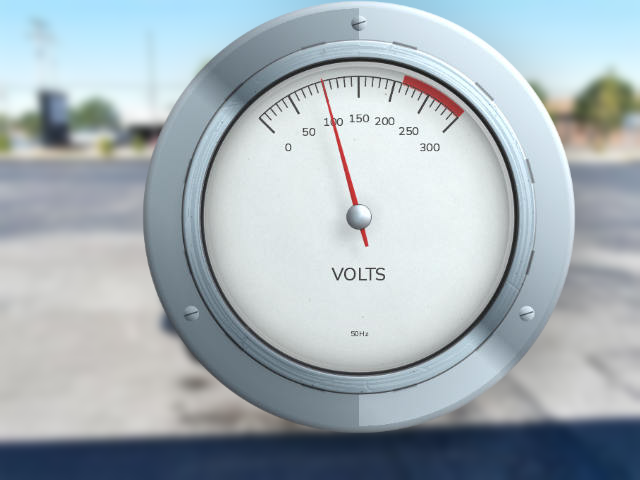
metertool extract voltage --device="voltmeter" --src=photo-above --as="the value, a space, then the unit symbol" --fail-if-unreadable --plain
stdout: 100 V
